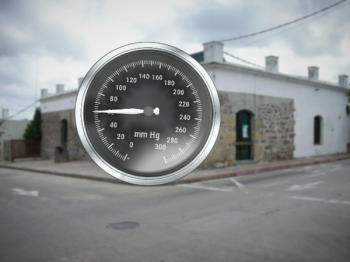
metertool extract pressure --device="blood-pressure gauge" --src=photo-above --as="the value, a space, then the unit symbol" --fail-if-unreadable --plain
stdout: 60 mmHg
